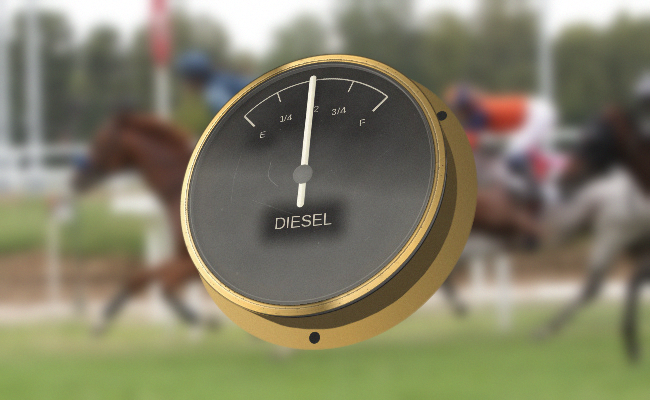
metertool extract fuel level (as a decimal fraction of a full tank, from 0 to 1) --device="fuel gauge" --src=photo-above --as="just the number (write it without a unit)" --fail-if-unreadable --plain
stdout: 0.5
